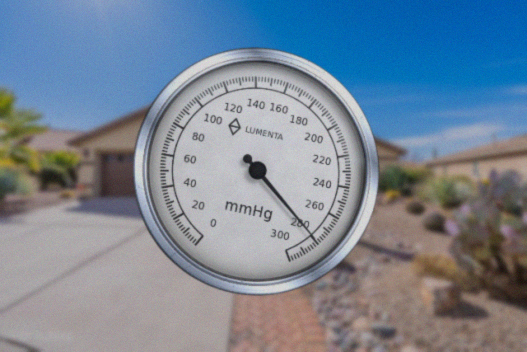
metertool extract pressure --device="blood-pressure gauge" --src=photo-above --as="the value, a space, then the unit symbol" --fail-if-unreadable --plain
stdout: 280 mmHg
